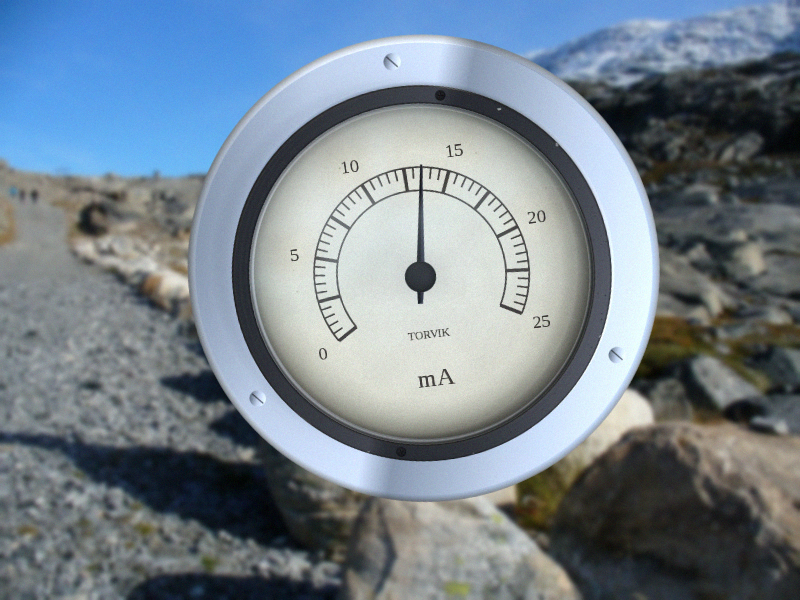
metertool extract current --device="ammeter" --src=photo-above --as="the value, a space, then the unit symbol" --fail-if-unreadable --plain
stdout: 13.5 mA
